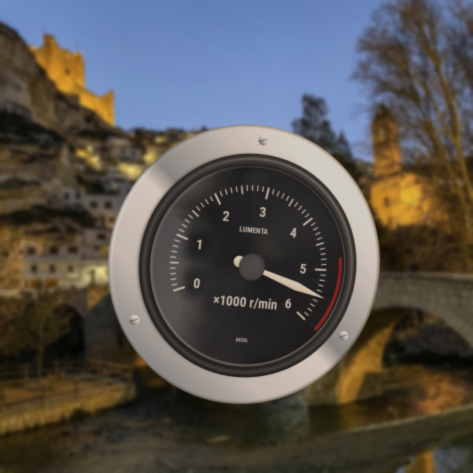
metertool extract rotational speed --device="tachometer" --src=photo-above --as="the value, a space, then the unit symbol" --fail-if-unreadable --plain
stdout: 5500 rpm
